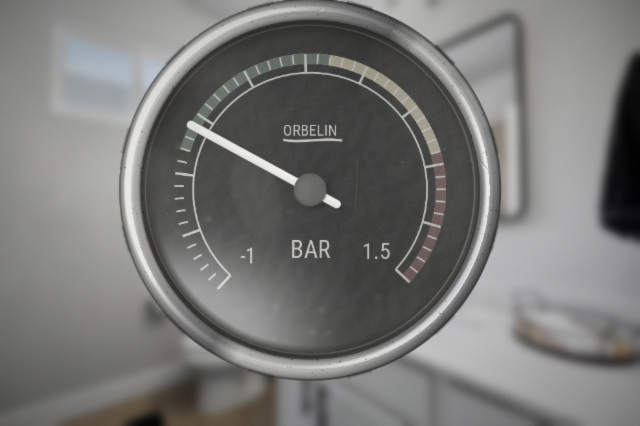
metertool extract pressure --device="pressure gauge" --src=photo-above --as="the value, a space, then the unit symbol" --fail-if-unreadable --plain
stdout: -0.3 bar
